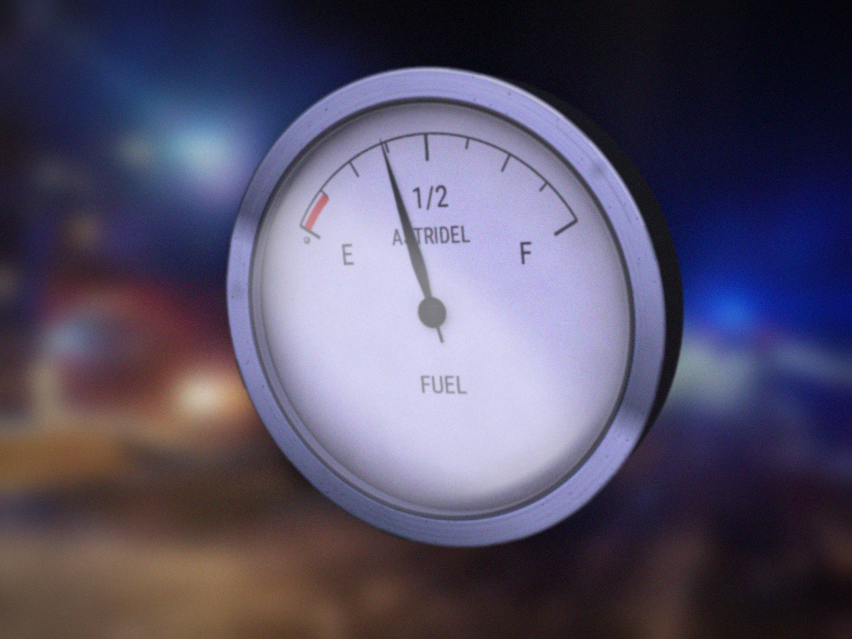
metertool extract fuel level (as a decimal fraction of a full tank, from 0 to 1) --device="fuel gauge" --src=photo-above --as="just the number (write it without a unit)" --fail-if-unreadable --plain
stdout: 0.375
